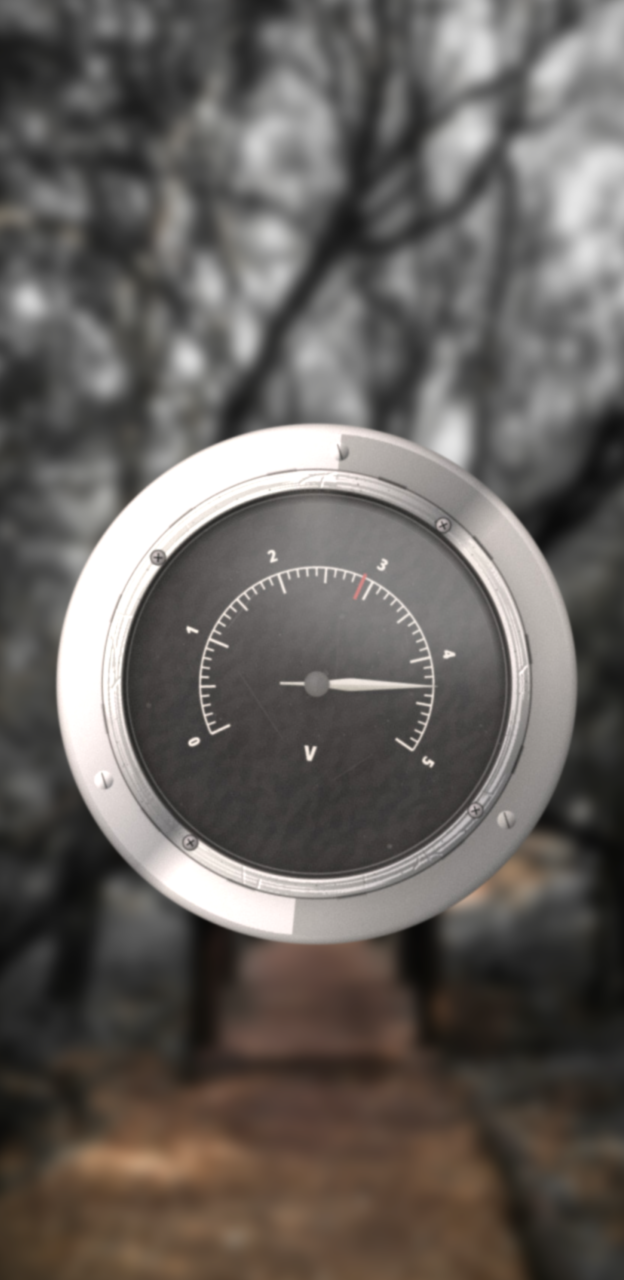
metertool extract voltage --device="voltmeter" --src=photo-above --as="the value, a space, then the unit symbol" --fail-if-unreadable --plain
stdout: 4.3 V
